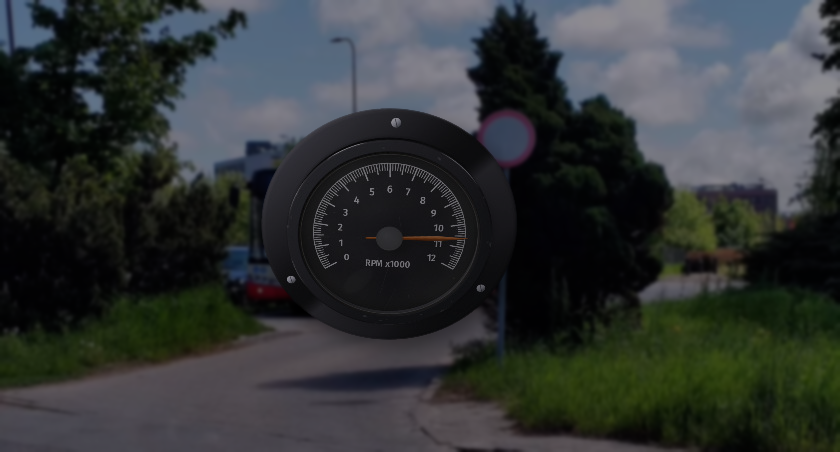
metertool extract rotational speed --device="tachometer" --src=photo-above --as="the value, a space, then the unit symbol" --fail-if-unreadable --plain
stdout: 10500 rpm
